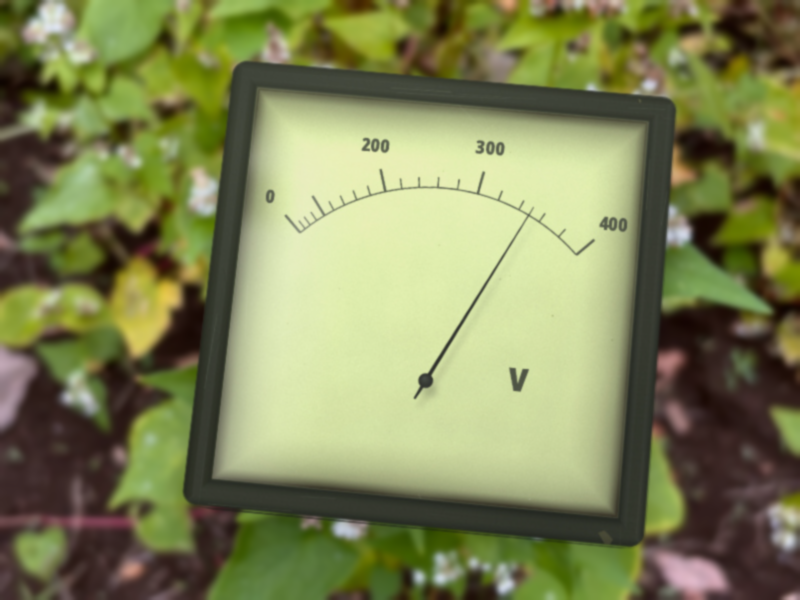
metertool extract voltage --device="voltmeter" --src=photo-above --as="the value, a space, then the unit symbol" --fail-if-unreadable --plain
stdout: 350 V
